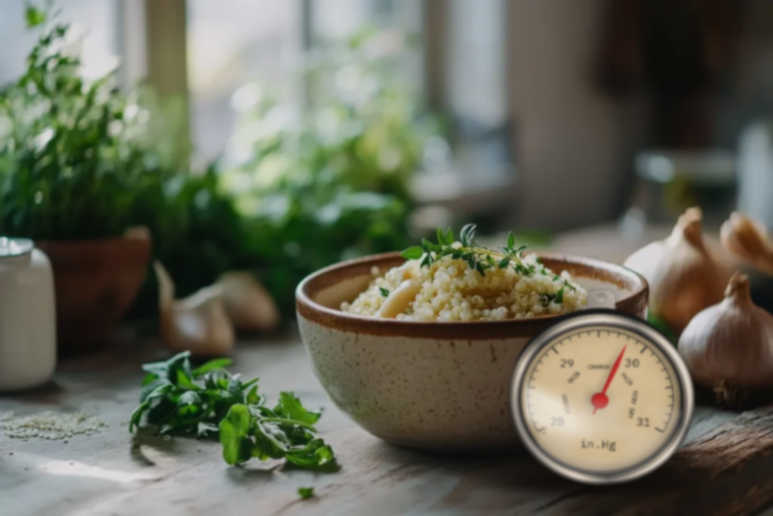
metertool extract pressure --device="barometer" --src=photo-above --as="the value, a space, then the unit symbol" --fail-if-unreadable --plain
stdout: 29.8 inHg
